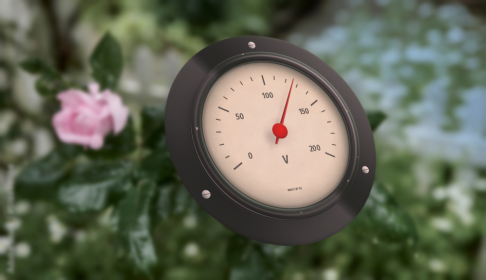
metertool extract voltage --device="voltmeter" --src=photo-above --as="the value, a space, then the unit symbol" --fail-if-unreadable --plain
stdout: 125 V
